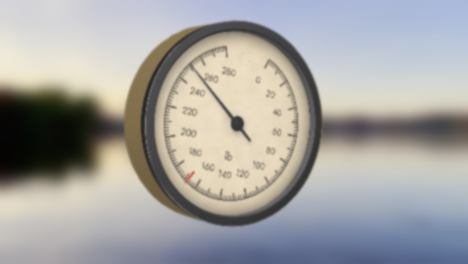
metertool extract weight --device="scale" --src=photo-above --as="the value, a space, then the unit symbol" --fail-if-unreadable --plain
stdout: 250 lb
